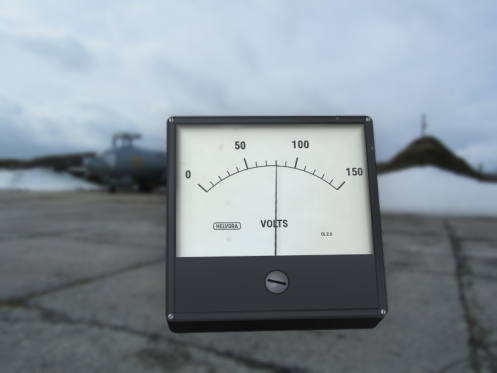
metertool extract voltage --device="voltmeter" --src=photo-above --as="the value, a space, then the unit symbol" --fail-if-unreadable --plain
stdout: 80 V
